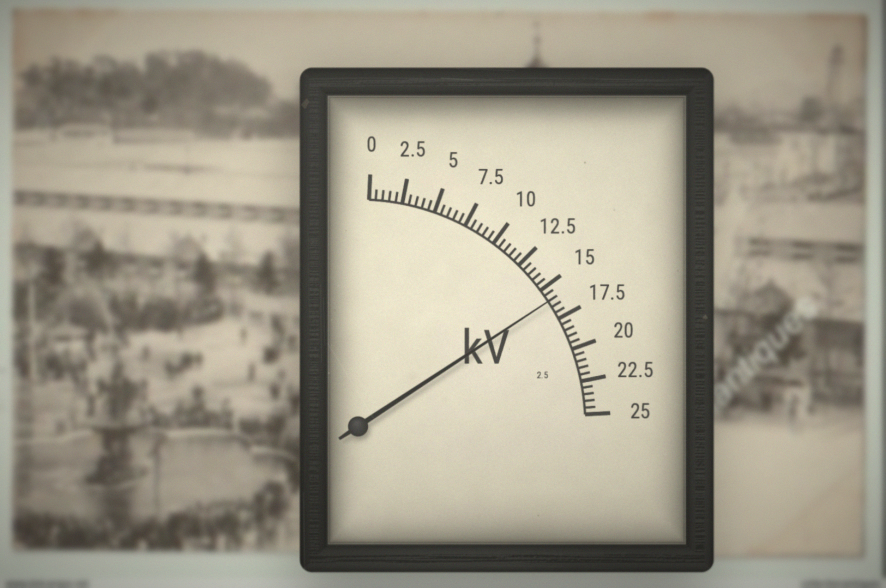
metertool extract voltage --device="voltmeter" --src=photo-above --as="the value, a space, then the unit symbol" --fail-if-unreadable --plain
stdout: 16 kV
